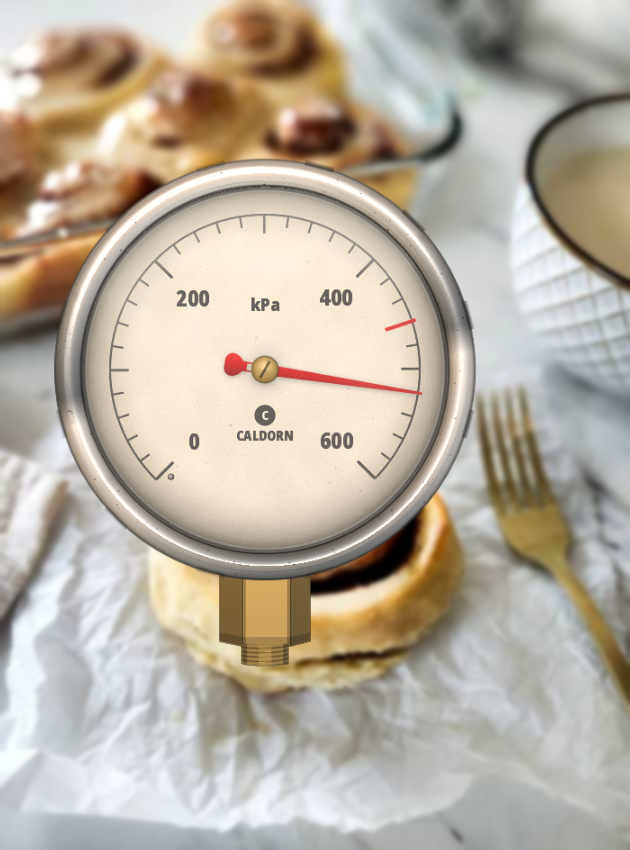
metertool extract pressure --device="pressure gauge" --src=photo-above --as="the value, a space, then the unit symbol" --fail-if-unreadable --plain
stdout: 520 kPa
